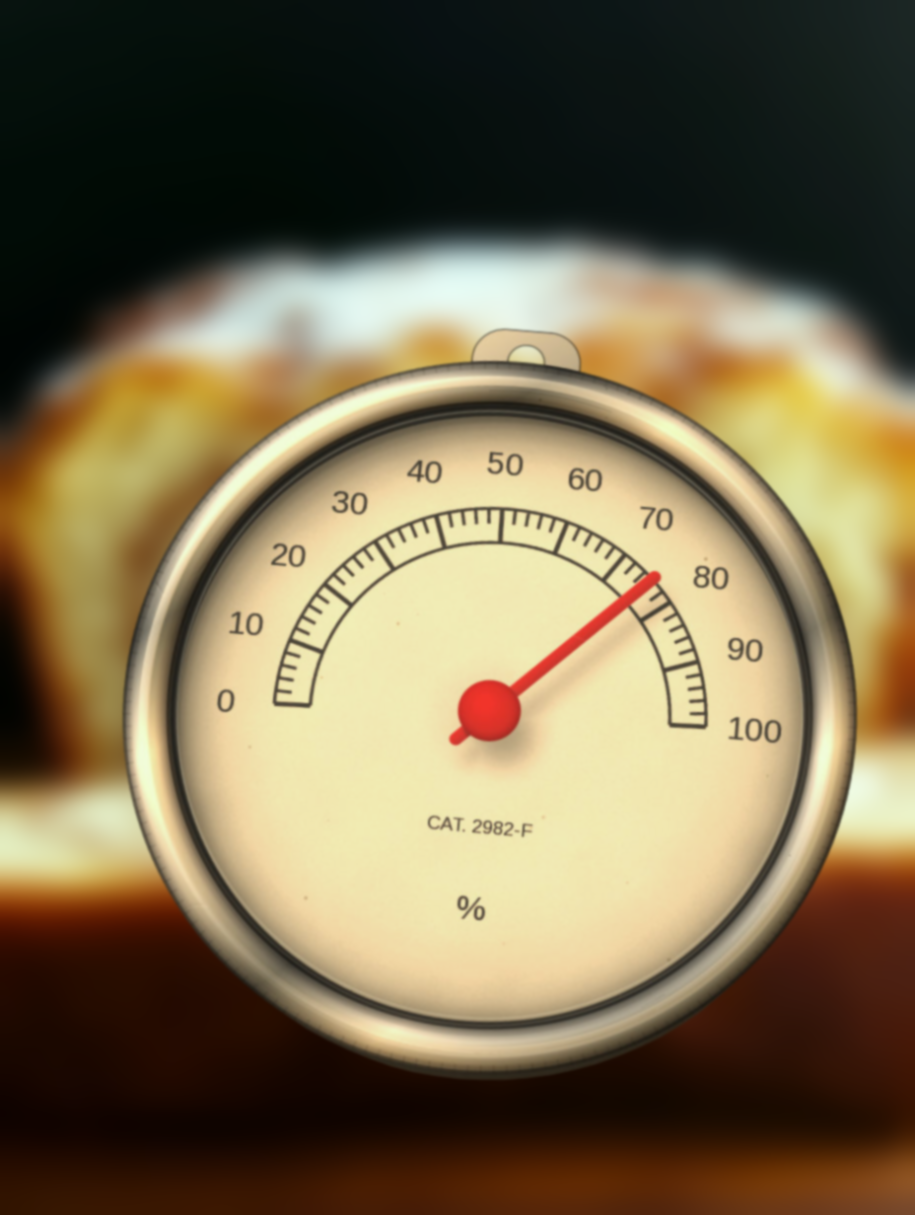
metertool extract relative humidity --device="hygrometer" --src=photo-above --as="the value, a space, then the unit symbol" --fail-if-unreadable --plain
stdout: 76 %
